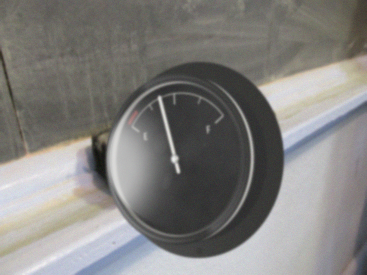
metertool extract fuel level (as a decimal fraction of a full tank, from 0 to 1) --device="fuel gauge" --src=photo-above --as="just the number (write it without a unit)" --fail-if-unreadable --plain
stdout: 0.375
